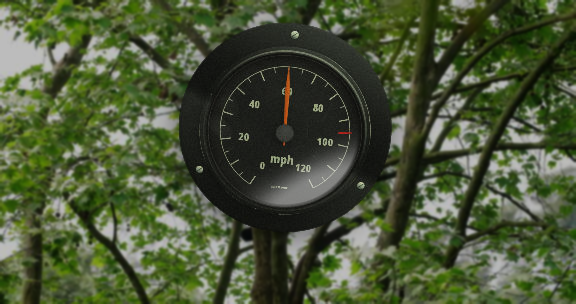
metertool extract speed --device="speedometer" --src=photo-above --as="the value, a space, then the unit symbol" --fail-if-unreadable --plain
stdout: 60 mph
